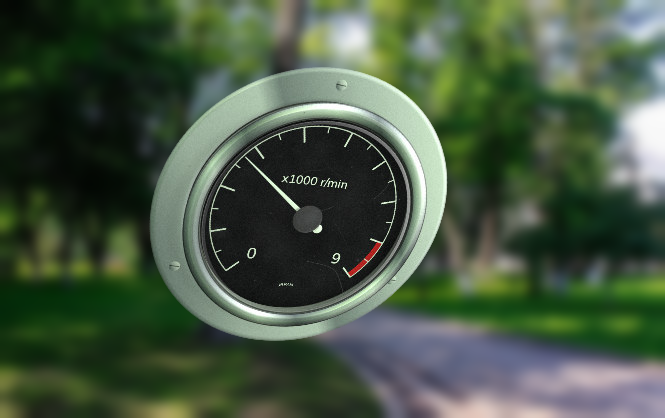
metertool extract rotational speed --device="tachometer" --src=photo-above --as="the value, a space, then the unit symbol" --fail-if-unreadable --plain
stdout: 2750 rpm
